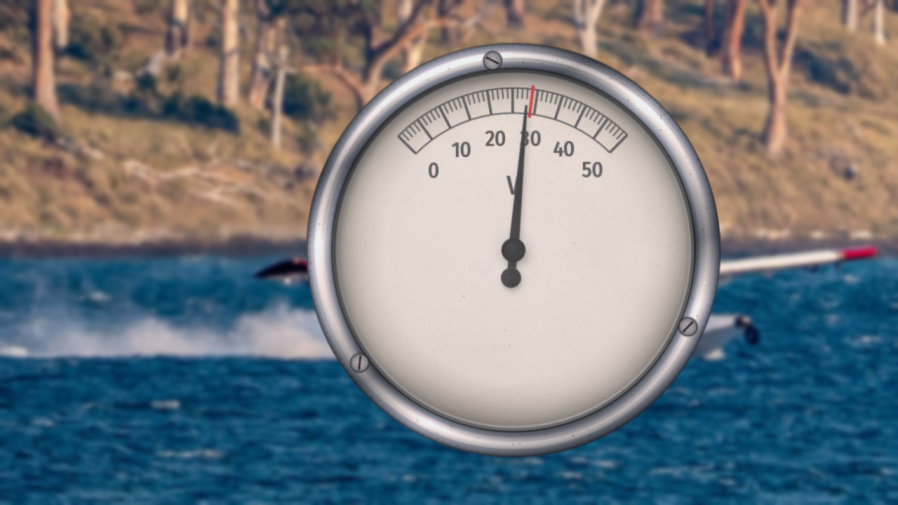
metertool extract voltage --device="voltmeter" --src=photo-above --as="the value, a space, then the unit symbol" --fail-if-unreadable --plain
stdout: 28 V
